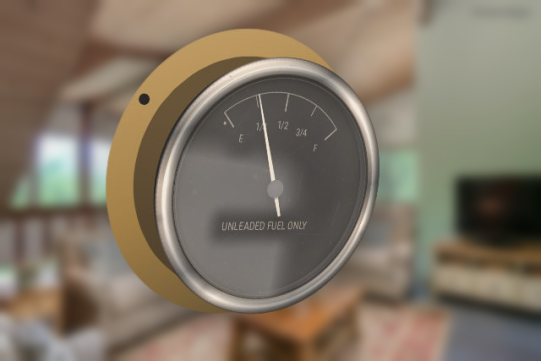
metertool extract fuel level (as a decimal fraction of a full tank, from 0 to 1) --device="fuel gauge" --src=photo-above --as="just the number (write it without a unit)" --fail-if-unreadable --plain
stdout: 0.25
